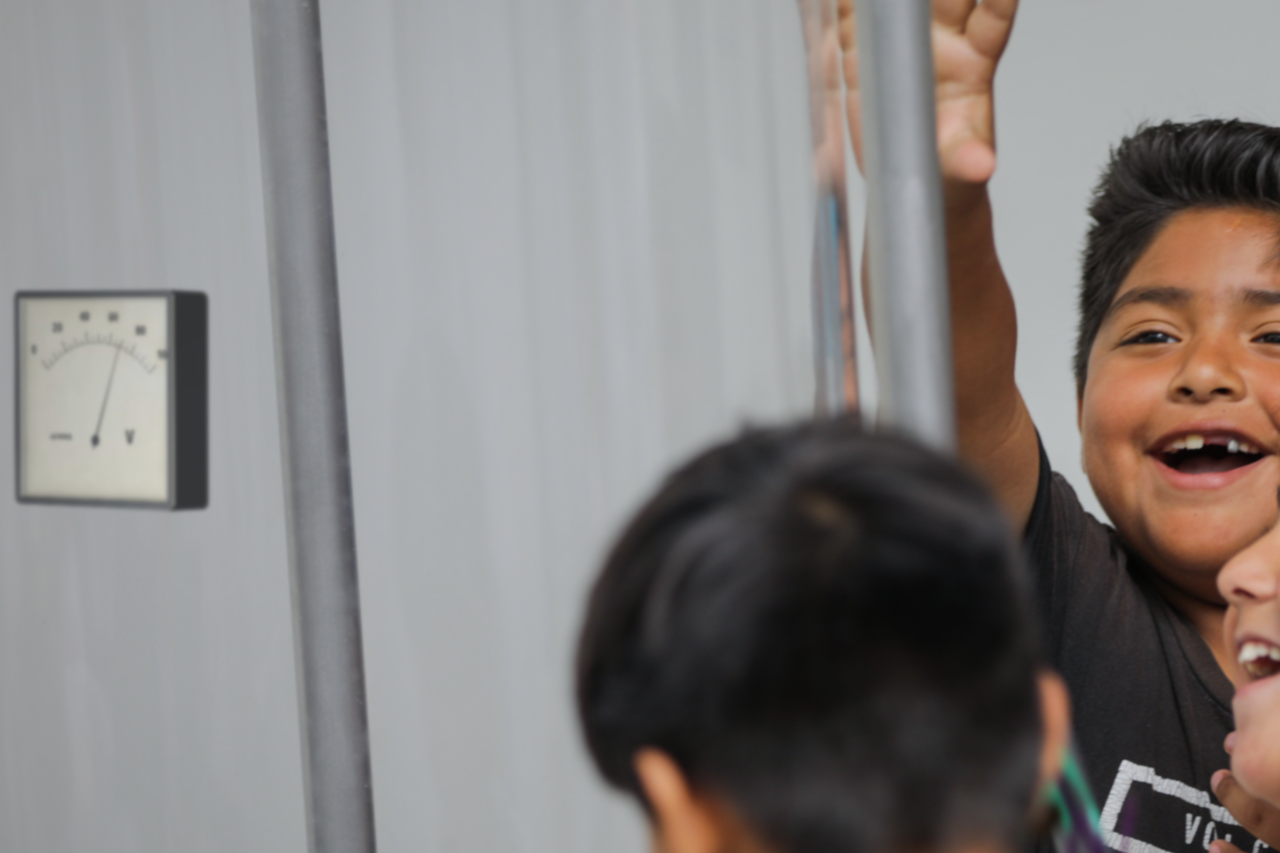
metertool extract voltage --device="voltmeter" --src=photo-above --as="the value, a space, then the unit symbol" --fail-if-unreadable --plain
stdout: 70 V
